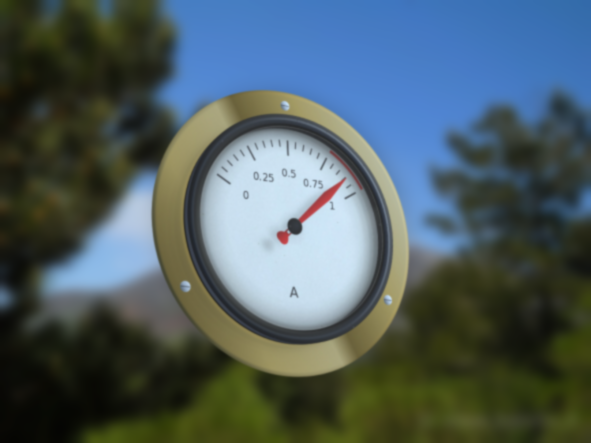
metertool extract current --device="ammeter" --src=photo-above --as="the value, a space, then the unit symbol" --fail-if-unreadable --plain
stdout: 0.9 A
